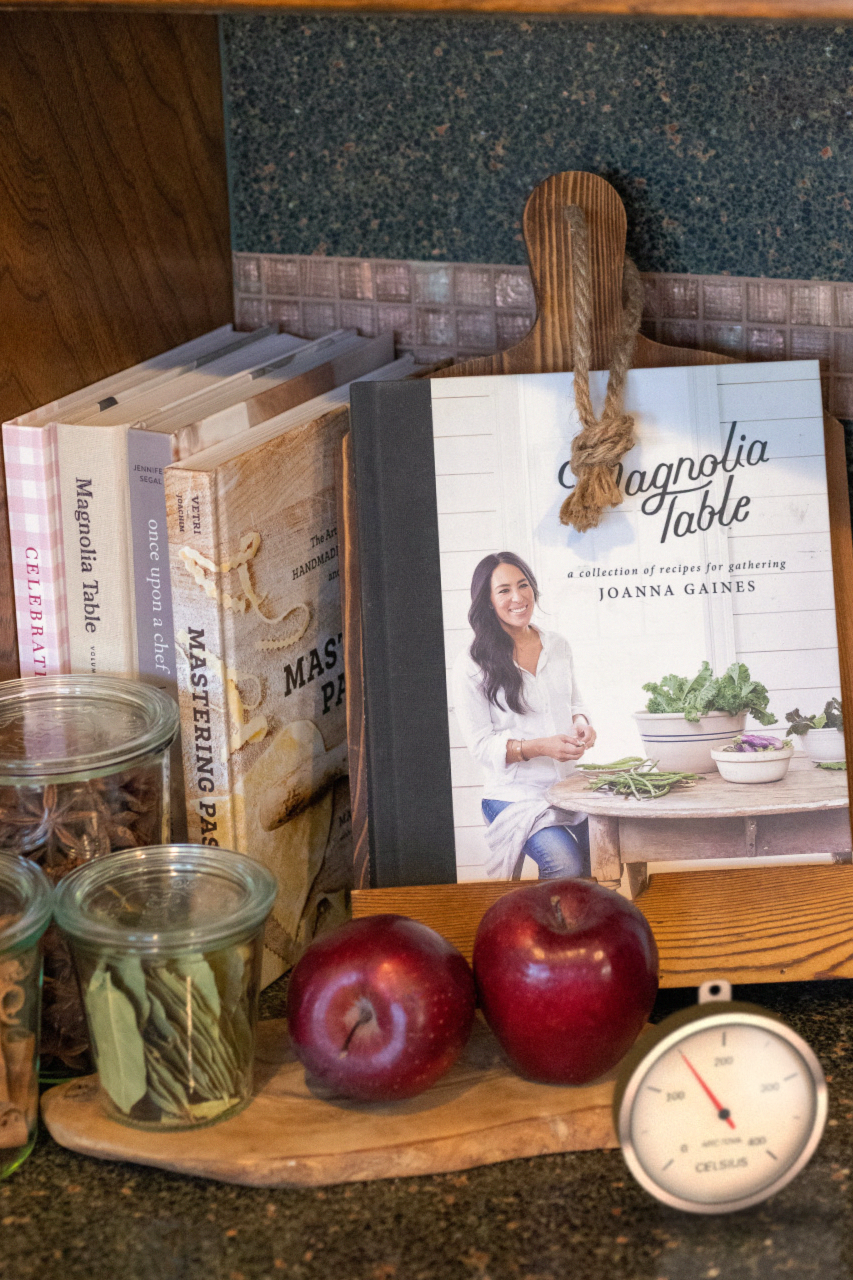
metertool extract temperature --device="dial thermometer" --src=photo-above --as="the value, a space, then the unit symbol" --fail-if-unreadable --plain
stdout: 150 °C
